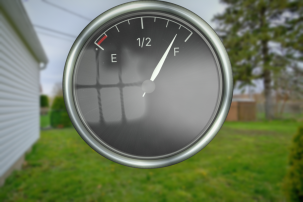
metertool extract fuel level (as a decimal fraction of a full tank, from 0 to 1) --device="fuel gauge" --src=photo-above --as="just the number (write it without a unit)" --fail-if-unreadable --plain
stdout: 0.875
